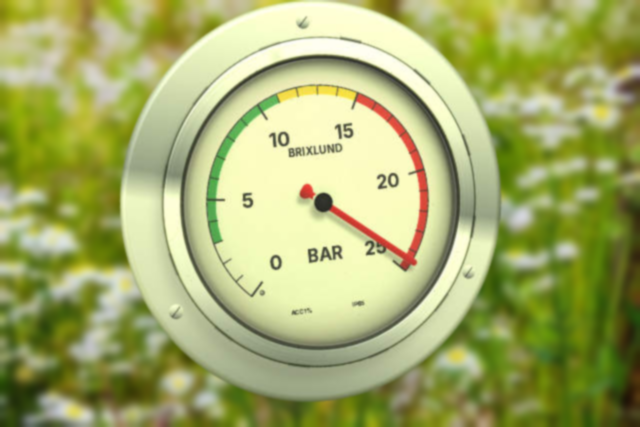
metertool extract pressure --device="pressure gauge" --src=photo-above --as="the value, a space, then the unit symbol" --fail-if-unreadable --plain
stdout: 24.5 bar
